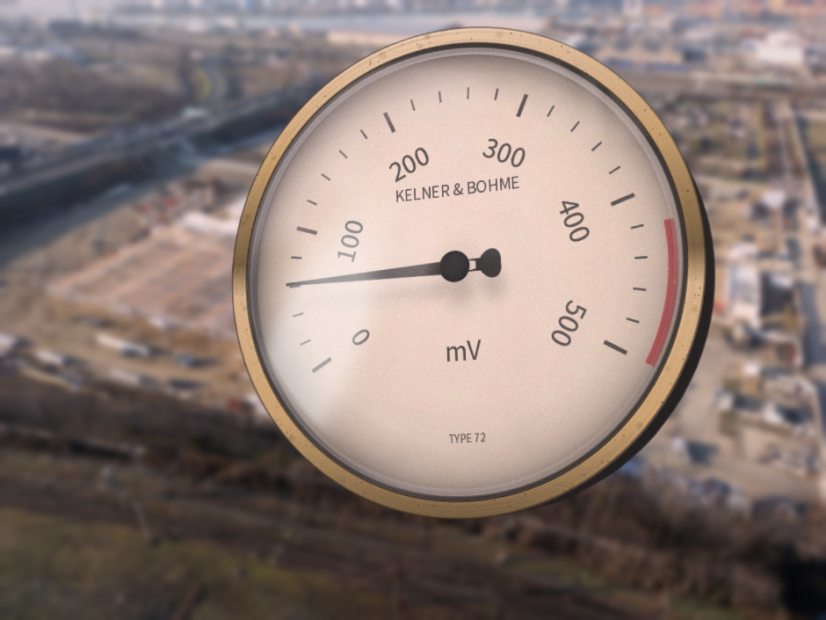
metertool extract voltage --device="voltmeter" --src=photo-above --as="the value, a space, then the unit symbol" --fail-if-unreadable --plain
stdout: 60 mV
